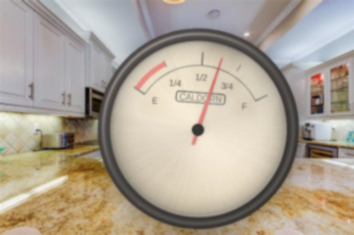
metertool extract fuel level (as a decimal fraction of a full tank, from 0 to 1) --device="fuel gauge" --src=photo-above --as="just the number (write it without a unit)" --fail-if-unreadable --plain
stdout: 0.625
